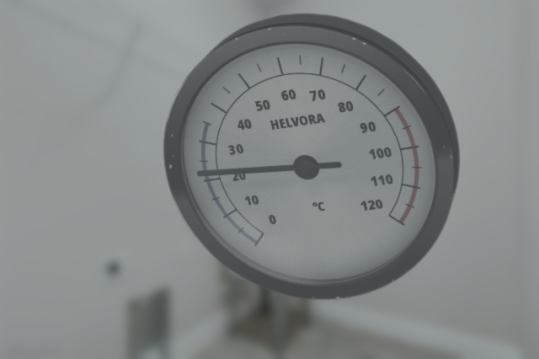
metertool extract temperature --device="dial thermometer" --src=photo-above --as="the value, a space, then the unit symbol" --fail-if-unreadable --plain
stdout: 22.5 °C
